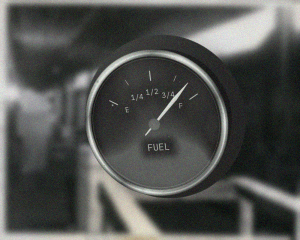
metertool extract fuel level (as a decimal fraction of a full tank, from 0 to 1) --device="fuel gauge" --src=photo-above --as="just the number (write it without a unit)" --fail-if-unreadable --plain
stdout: 0.875
